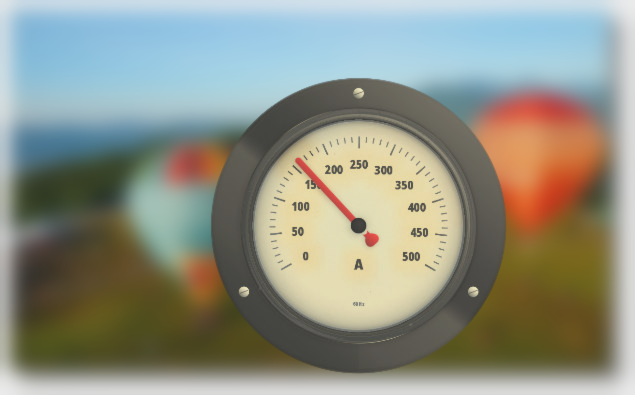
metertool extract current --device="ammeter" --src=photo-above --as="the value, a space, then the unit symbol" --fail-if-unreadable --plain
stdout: 160 A
